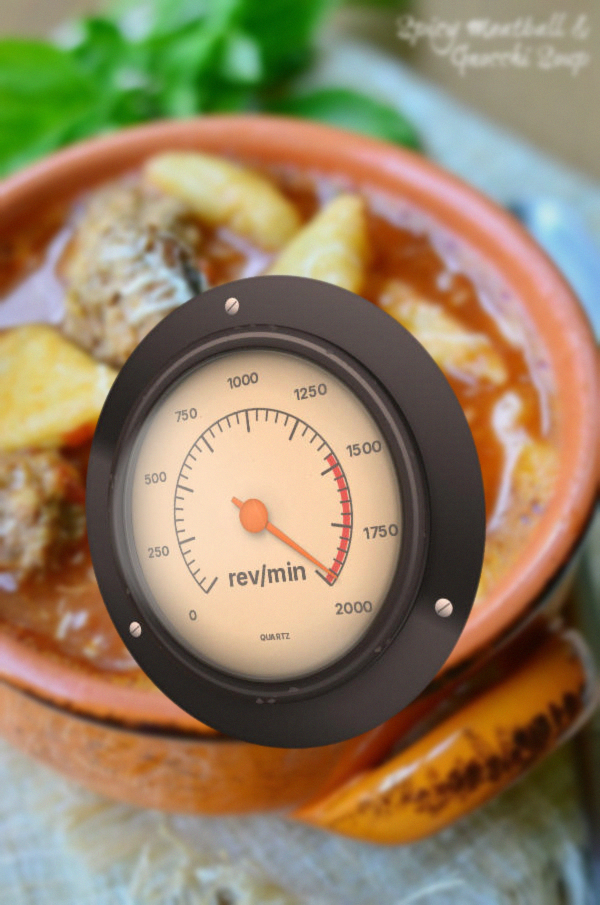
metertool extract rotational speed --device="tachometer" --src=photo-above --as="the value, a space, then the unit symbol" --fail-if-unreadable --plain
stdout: 1950 rpm
